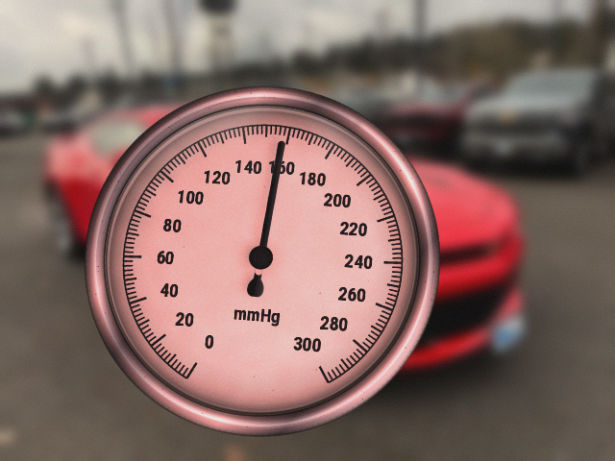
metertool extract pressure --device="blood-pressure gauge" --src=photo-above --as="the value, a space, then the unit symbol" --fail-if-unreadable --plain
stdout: 158 mmHg
